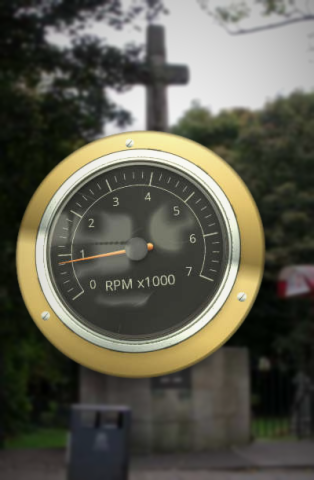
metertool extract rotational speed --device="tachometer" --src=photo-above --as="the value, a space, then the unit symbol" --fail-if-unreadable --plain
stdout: 800 rpm
